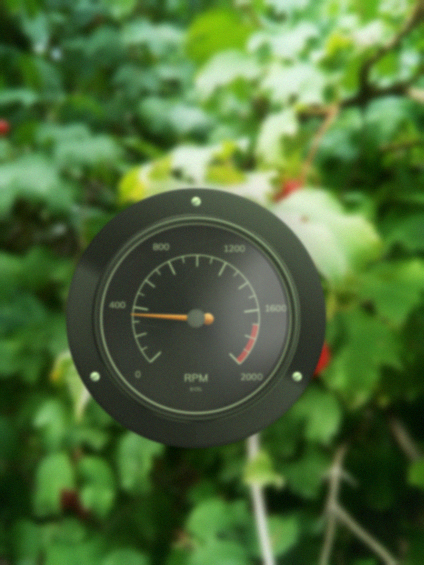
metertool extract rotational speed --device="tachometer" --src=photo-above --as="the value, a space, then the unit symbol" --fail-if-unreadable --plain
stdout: 350 rpm
